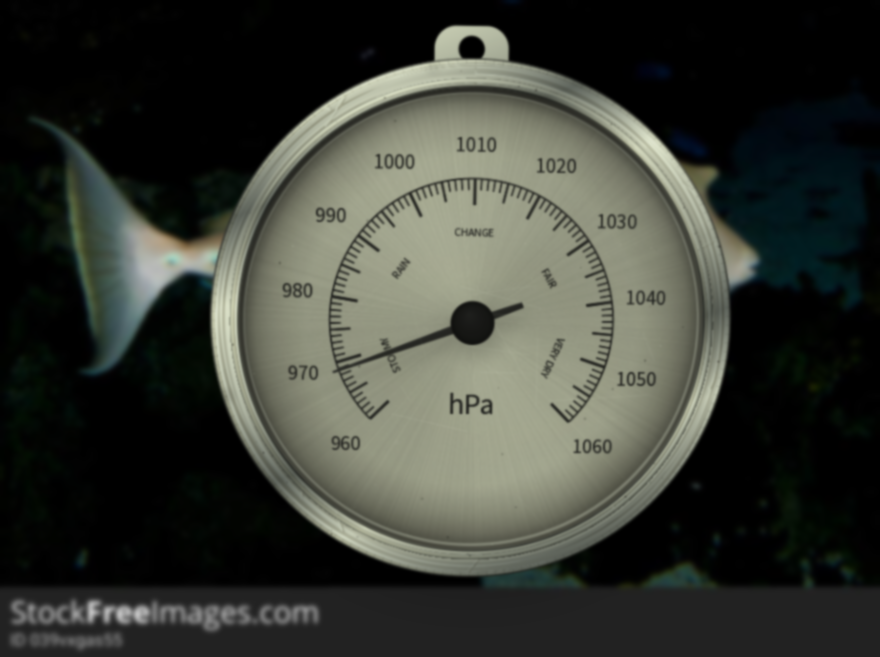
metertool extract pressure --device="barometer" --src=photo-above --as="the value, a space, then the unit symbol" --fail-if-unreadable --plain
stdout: 969 hPa
